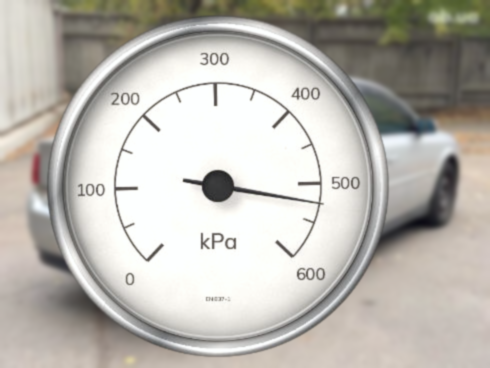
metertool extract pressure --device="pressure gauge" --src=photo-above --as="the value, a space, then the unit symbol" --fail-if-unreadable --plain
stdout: 525 kPa
